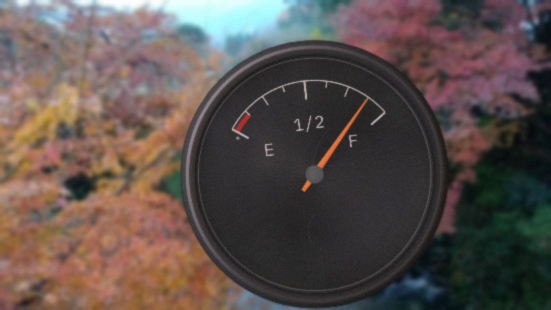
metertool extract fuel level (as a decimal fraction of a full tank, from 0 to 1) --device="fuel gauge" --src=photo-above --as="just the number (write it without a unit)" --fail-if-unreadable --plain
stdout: 0.875
